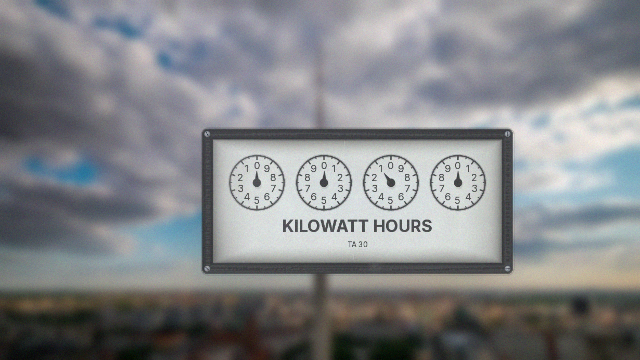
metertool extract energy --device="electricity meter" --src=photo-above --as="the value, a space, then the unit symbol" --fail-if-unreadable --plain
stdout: 10 kWh
